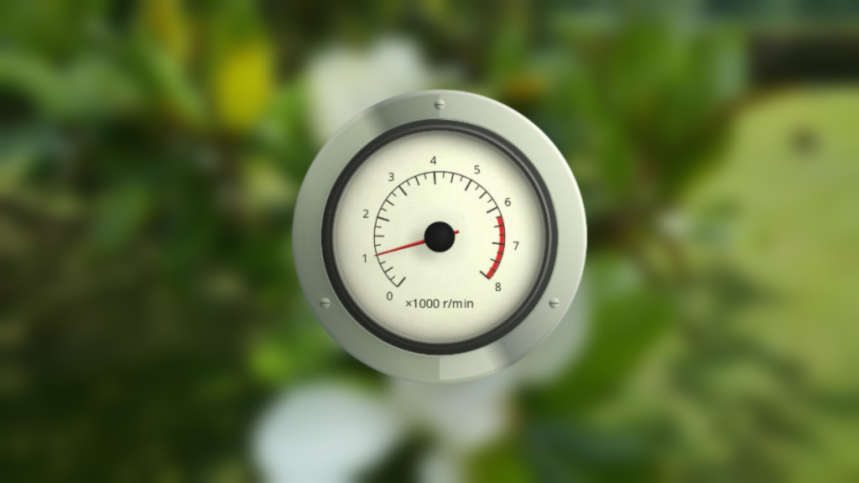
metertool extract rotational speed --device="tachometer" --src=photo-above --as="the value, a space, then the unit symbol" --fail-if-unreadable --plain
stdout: 1000 rpm
